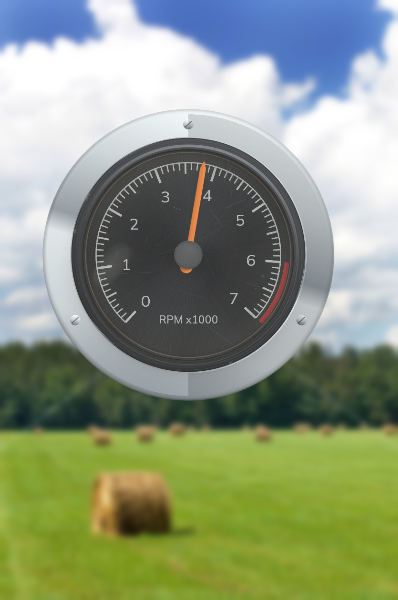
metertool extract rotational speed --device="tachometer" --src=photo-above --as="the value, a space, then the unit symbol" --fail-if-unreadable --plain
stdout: 3800 rpm
